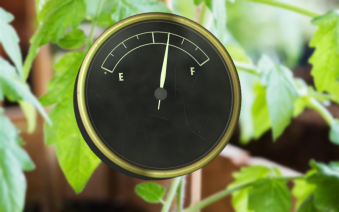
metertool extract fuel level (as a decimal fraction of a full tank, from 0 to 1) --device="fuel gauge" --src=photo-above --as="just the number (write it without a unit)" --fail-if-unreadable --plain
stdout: 0.625
